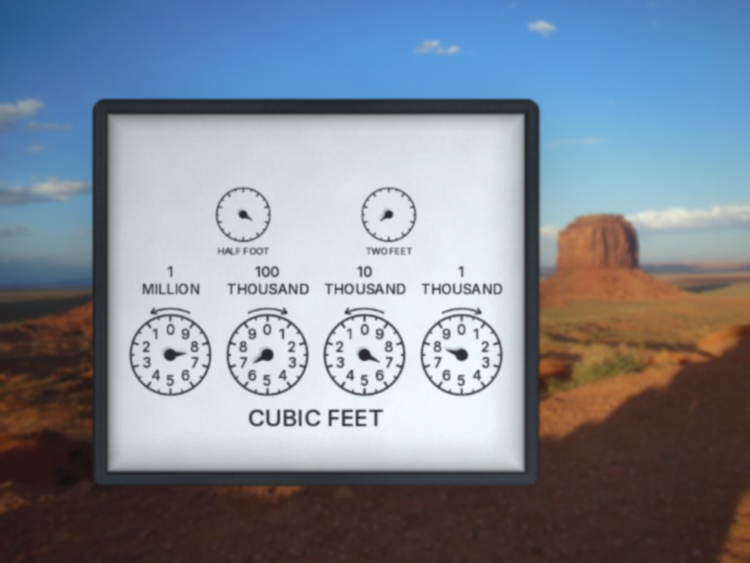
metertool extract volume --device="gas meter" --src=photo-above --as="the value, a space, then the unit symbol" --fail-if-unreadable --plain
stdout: 766800 ft³
